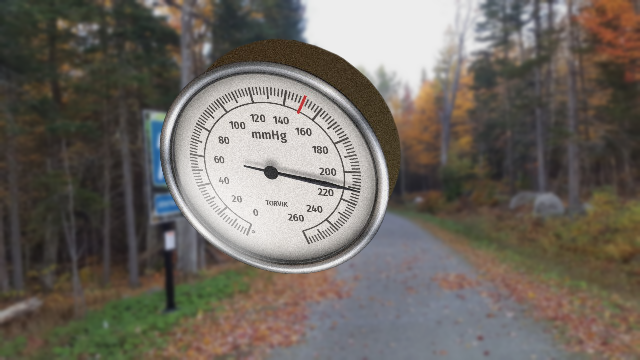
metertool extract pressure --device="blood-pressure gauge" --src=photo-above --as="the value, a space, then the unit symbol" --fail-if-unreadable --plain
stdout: 210 mmHg
